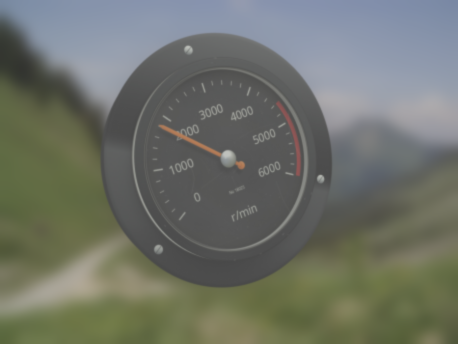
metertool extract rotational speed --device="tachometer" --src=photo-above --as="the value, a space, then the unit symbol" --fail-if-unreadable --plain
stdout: 1800 rpm
